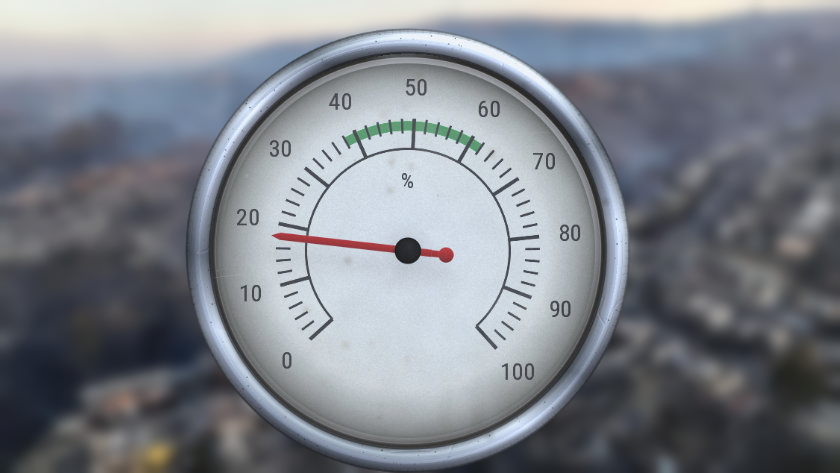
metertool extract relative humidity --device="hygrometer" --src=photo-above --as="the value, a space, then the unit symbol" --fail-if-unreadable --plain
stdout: 18 %
